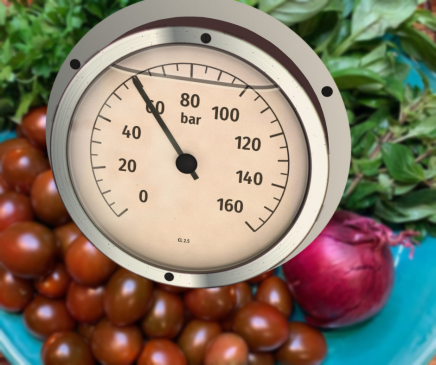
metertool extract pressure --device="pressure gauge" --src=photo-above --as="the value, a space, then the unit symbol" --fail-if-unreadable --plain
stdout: 60 bar
